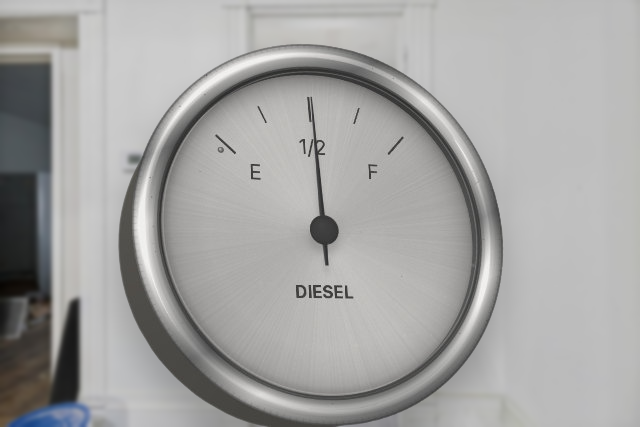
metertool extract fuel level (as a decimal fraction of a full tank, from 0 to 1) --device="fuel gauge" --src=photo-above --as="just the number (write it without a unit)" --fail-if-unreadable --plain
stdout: 0.5
